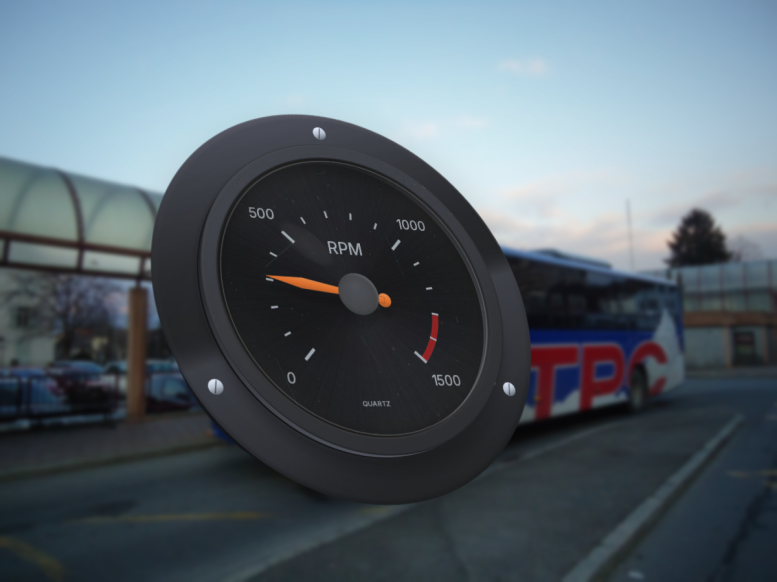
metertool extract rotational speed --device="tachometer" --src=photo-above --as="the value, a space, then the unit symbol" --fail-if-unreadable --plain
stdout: 300 rpm
